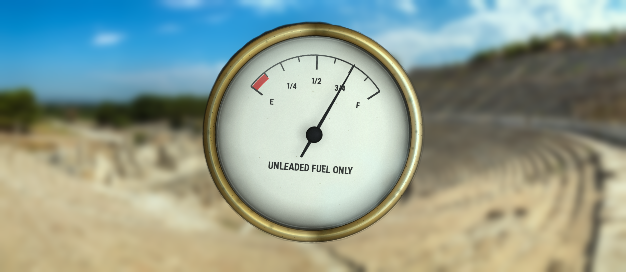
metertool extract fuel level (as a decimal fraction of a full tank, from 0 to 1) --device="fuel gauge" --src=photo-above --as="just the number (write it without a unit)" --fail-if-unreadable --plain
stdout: 0.75
